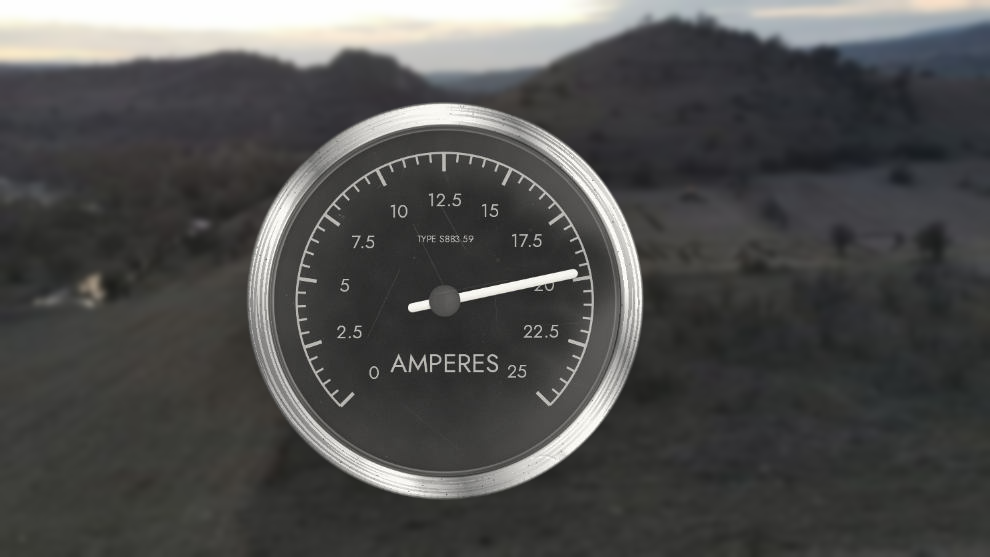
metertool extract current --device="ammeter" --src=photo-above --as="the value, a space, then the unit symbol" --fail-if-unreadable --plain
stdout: 19.75 A
